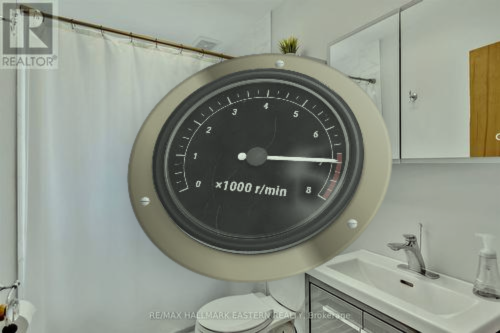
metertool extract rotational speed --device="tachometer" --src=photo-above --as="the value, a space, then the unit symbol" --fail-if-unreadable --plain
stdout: 7000 rpm
